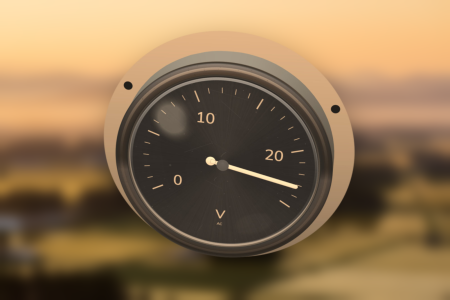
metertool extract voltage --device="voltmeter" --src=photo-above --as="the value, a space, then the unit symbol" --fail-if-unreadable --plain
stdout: 23 V
